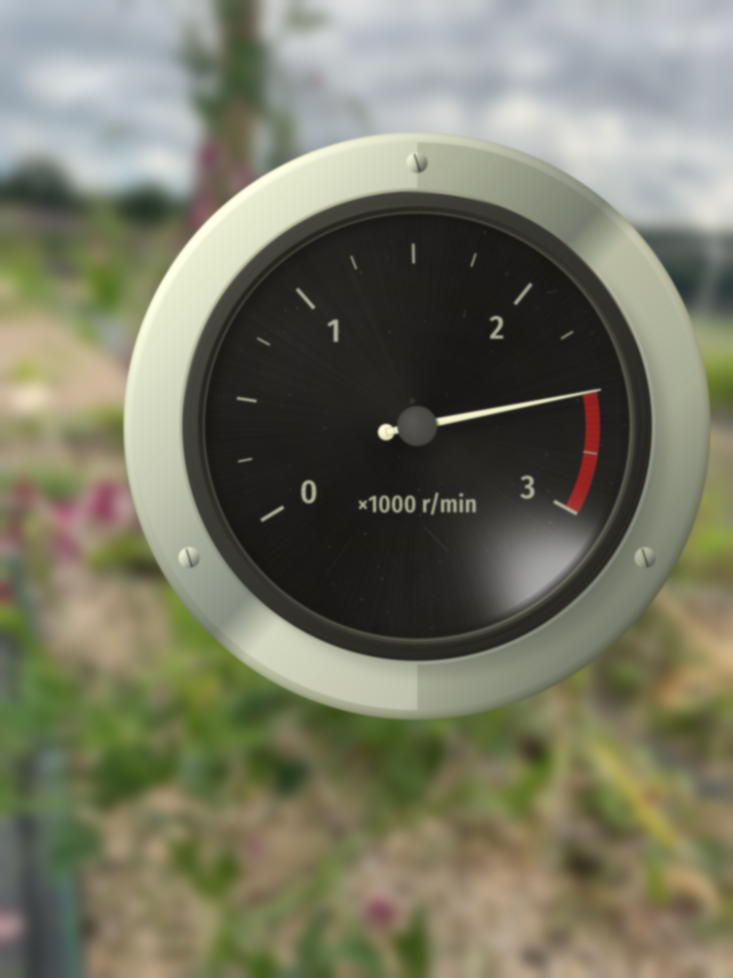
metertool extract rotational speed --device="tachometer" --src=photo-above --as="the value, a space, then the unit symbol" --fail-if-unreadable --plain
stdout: 2500 rpm
